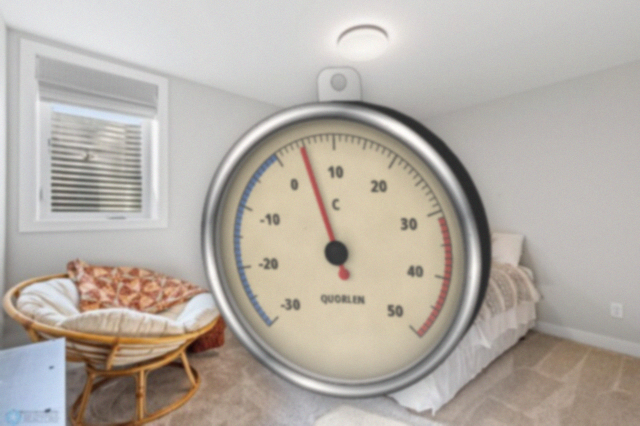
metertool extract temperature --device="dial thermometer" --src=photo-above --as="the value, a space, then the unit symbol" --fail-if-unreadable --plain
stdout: 5 °C
